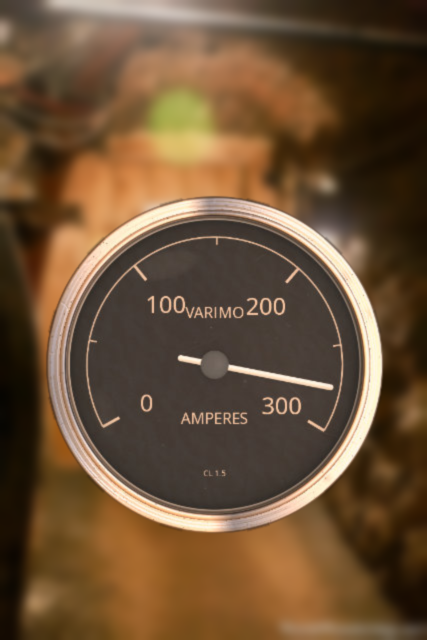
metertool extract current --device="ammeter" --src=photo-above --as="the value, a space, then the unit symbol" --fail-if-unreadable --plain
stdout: 275 A
